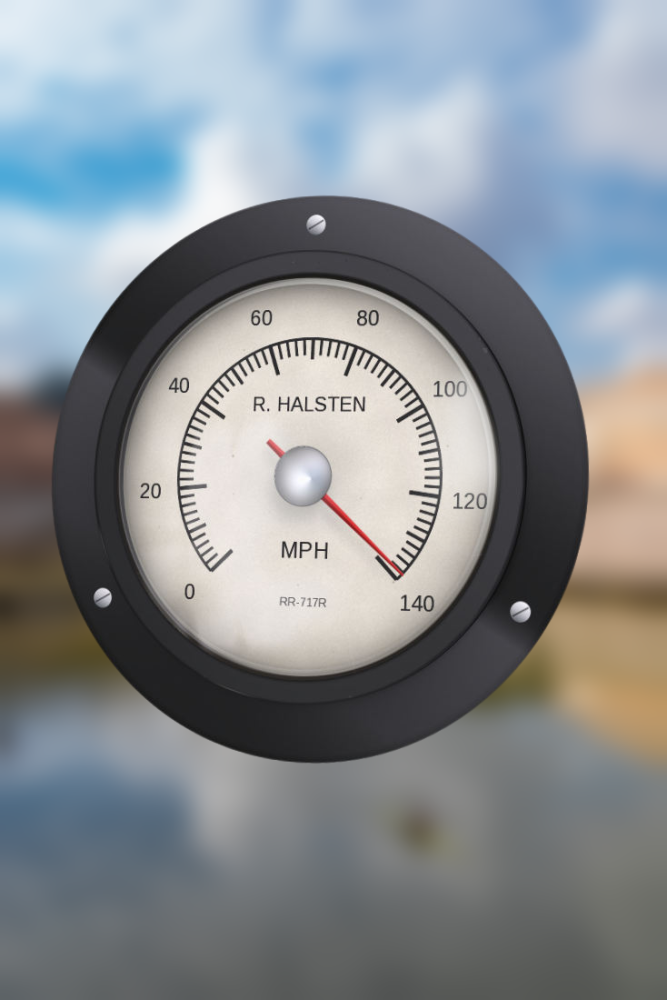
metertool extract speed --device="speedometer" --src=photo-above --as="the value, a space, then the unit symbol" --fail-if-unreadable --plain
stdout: 138 mph
